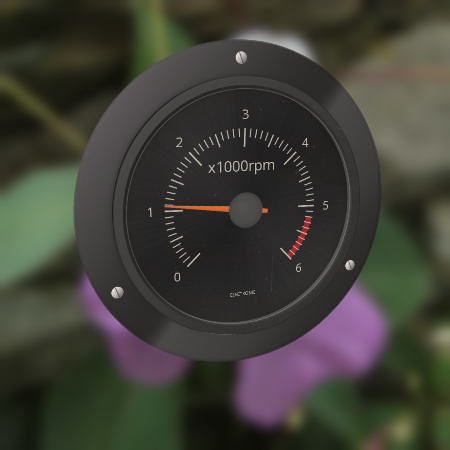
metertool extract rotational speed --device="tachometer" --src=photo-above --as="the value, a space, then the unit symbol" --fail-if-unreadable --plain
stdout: 1100 rpm
